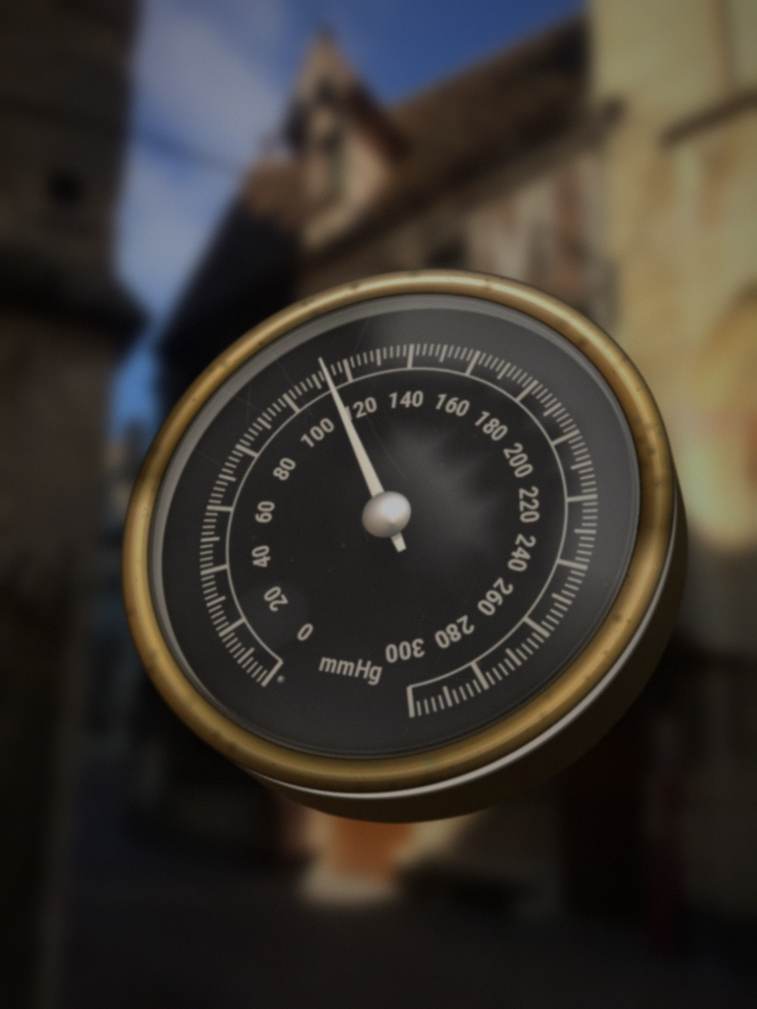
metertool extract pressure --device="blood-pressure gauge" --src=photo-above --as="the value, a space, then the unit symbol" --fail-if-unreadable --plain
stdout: 114 mmHg
